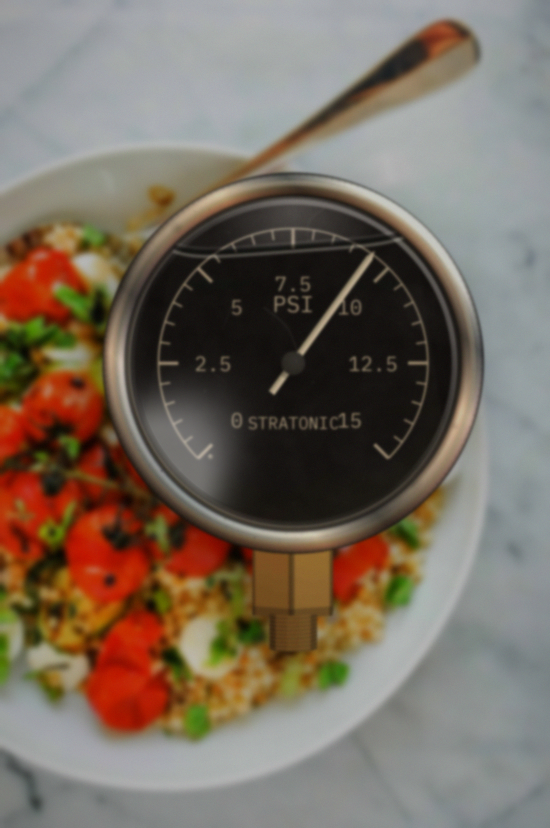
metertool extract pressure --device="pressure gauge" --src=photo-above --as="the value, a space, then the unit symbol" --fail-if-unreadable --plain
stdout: 9.5 psi
